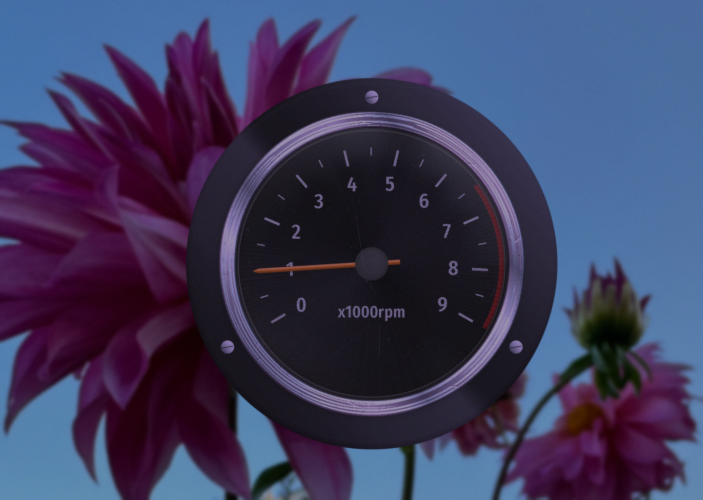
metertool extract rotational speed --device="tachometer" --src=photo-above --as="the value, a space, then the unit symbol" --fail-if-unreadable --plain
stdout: 1000 rpm
